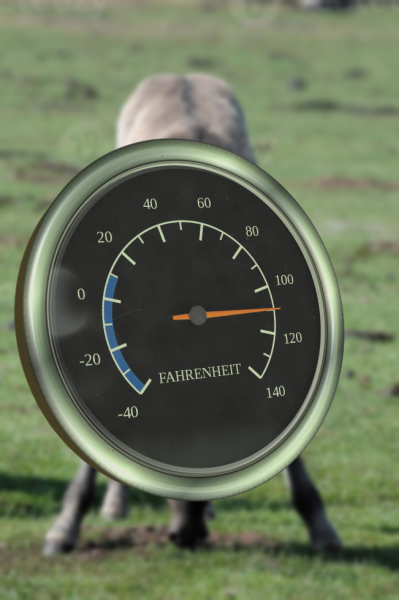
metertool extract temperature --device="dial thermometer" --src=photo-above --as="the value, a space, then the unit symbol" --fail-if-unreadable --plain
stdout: 110 °F
